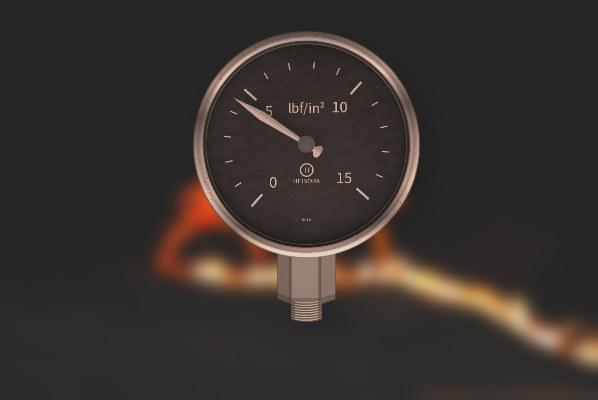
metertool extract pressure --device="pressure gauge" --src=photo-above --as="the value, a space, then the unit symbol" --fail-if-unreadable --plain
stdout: 4.5 psi
